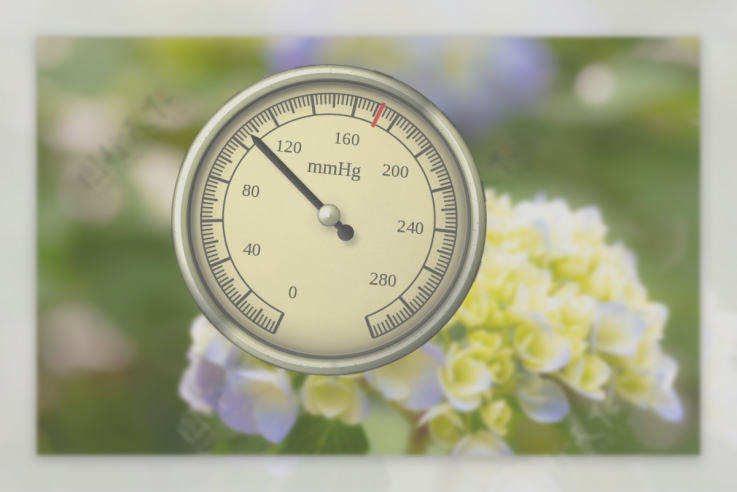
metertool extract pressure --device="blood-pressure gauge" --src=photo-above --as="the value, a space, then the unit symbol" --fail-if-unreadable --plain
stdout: 106 mmHg
